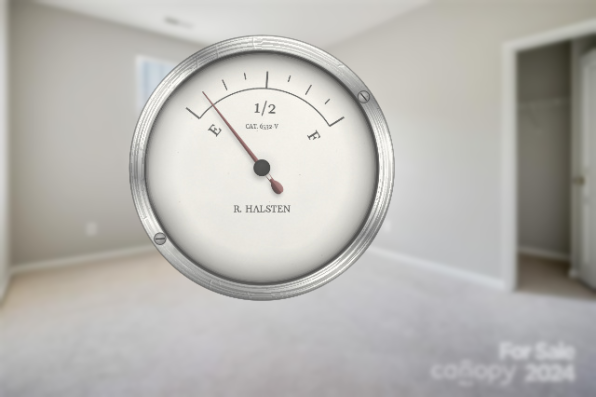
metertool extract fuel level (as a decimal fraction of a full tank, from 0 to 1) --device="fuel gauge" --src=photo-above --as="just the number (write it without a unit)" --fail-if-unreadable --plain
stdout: 0.125
